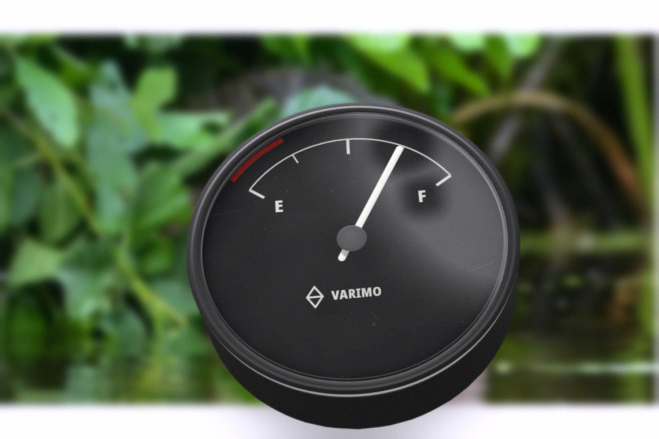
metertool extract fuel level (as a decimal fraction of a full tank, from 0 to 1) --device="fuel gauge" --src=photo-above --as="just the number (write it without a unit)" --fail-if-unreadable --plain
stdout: 0.75
